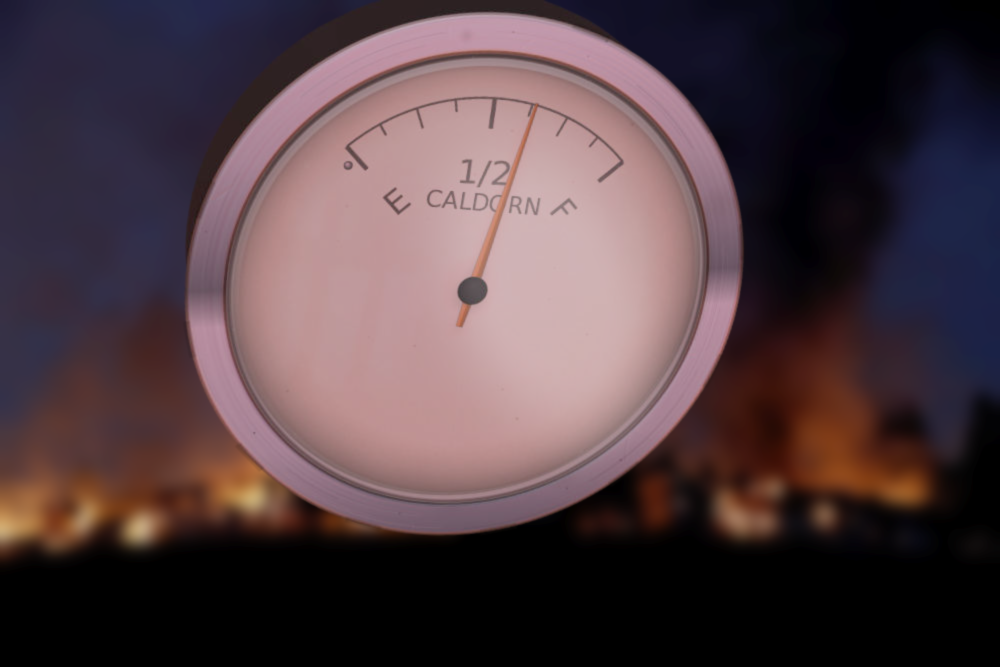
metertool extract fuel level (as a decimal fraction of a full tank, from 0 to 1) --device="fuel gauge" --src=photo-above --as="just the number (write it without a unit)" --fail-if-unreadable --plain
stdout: 0.625
